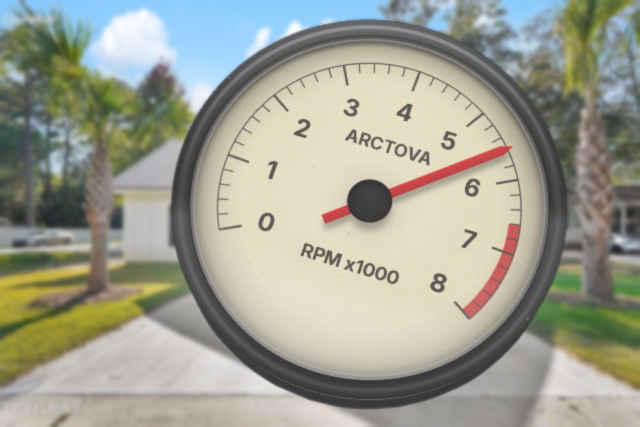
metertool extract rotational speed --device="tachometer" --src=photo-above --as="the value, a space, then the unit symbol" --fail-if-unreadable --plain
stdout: 5600 rpm
